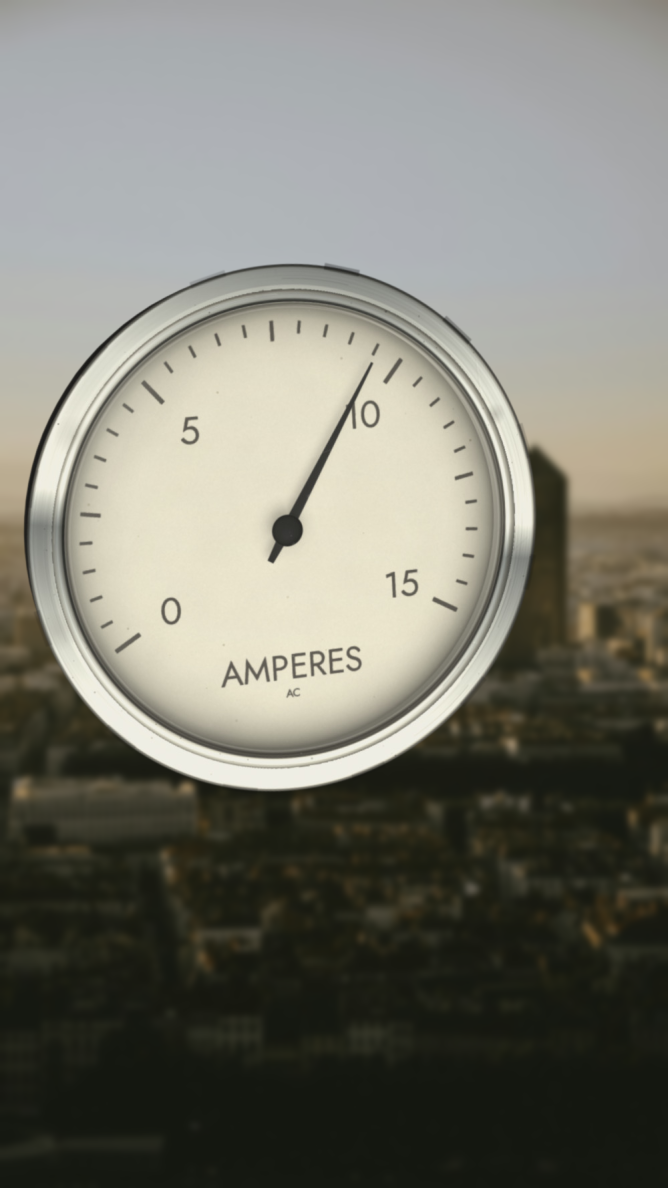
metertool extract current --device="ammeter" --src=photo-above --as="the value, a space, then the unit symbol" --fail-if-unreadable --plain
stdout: 9.5 A
